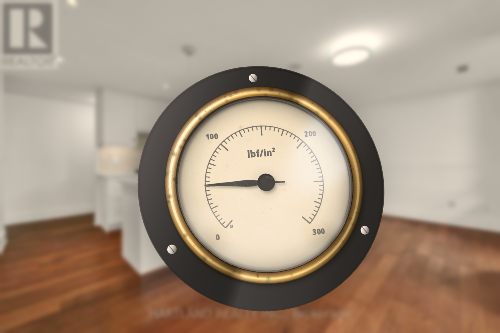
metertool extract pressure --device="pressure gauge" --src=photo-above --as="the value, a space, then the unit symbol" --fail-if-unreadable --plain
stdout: 50 psi
